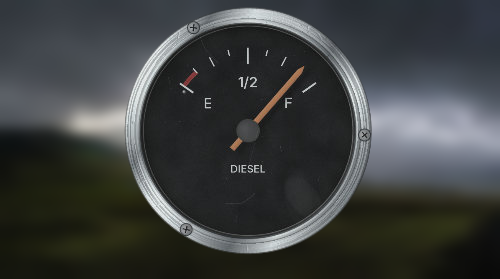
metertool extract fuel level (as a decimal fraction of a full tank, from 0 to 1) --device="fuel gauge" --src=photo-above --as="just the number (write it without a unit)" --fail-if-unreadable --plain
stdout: 0.875
